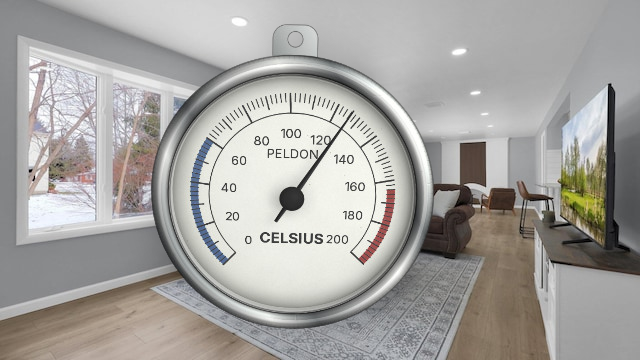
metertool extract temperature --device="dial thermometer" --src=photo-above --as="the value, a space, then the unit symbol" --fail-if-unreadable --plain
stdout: 126 °C
